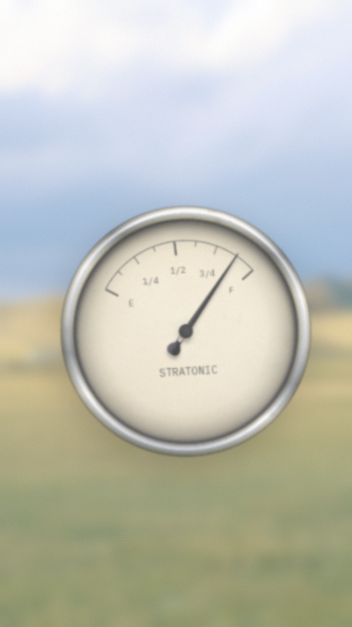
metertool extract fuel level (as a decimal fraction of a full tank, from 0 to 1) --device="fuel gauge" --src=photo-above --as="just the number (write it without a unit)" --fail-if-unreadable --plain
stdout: 0.875
